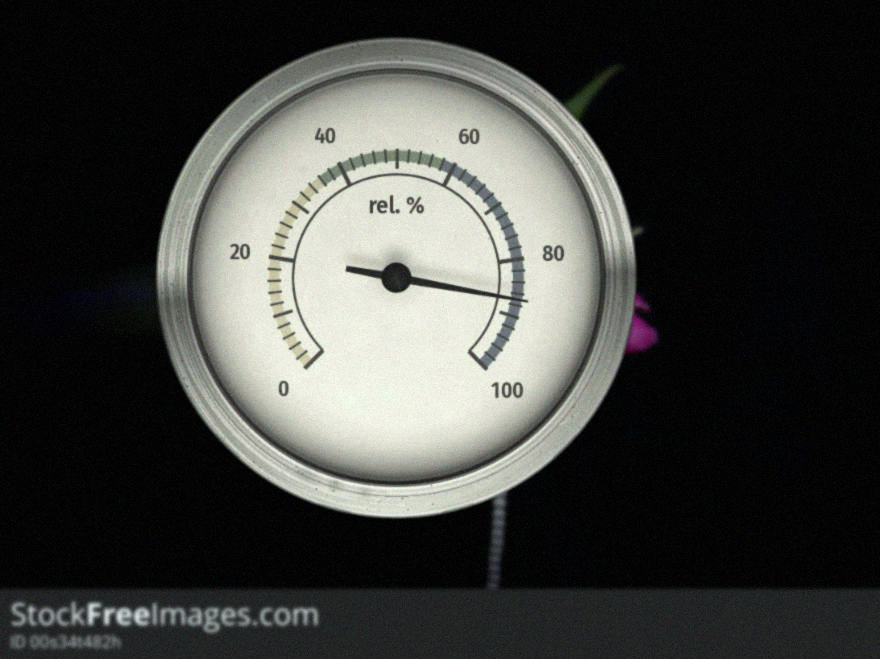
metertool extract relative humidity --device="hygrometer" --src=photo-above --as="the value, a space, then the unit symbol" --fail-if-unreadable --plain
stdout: 87 %
